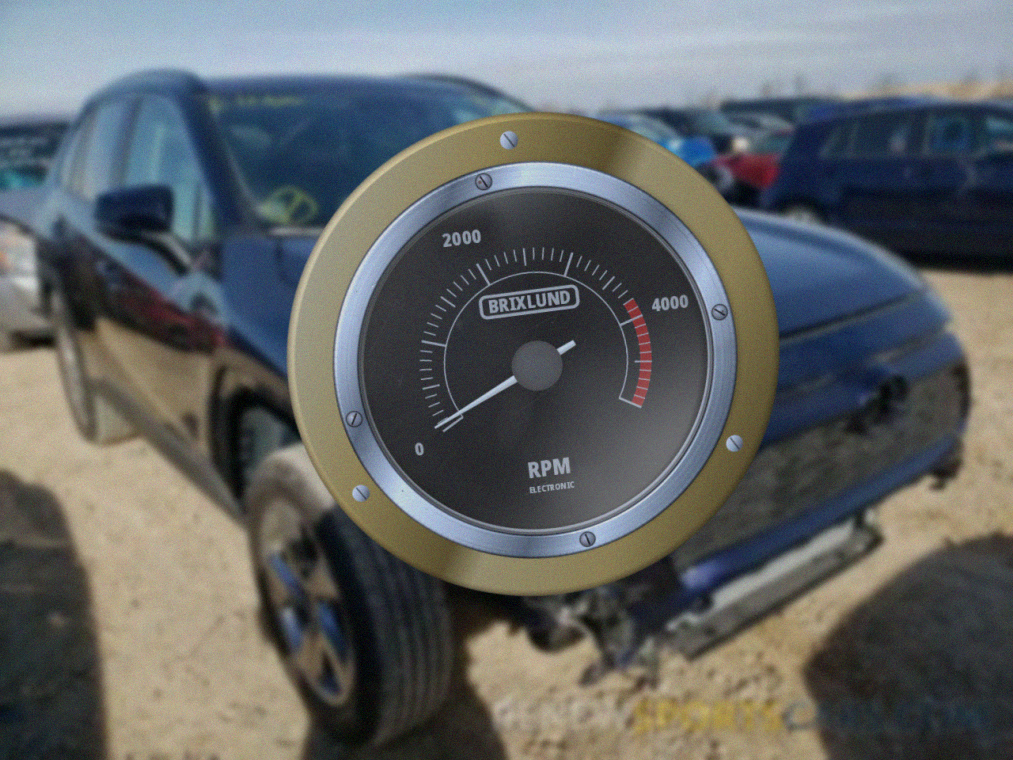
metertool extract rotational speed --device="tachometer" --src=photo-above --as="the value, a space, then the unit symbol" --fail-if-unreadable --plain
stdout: 100 rpm
